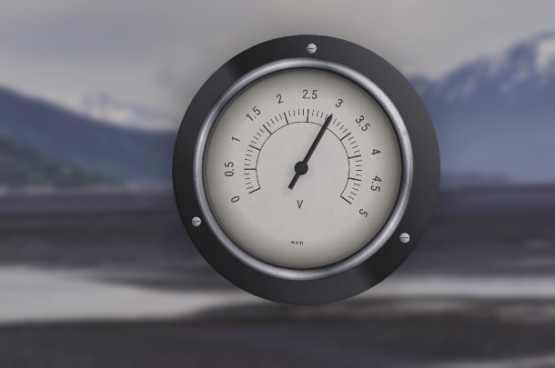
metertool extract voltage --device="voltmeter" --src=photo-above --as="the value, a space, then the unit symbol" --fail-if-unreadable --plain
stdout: 3 V
